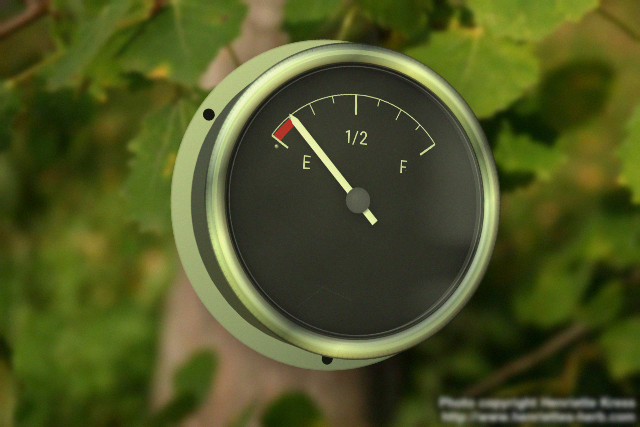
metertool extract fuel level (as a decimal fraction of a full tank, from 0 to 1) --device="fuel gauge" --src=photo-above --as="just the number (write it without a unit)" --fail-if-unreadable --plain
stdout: 0.125
